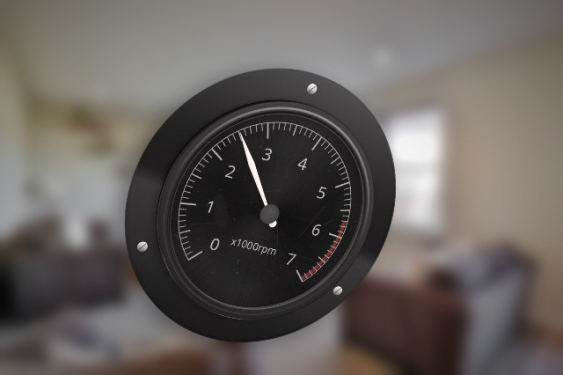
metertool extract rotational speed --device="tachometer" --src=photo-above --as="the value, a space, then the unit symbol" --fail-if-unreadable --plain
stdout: 2500 rpm
